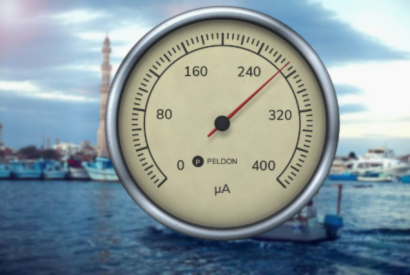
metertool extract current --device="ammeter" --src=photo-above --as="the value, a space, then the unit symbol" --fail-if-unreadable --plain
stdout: 270 µA
